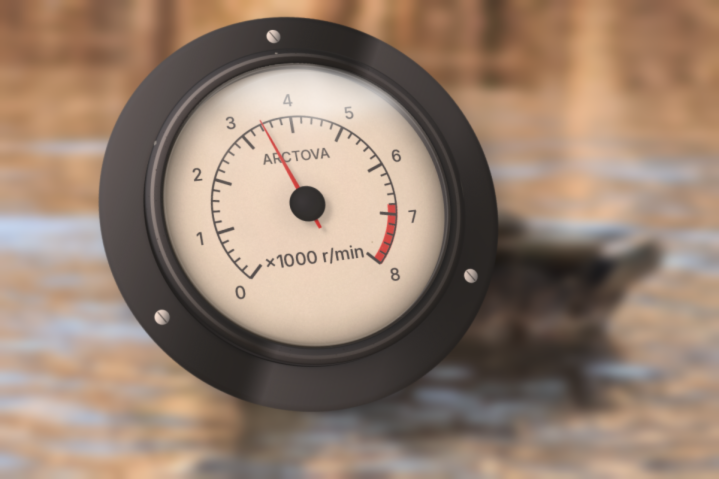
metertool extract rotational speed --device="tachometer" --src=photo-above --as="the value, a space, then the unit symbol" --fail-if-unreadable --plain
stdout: 3400 rpm
